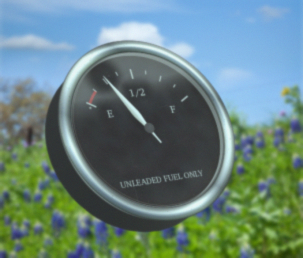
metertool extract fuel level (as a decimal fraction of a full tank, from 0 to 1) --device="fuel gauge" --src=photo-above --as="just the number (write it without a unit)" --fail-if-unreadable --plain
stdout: 0.25
